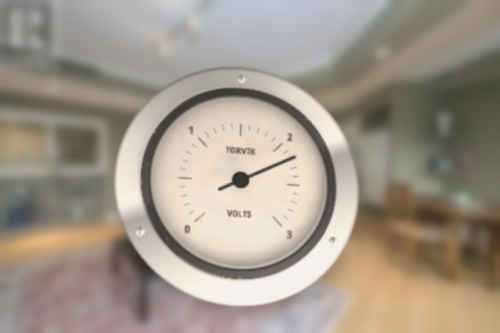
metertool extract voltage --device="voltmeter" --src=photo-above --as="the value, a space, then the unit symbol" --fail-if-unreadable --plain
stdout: 2.2 V
